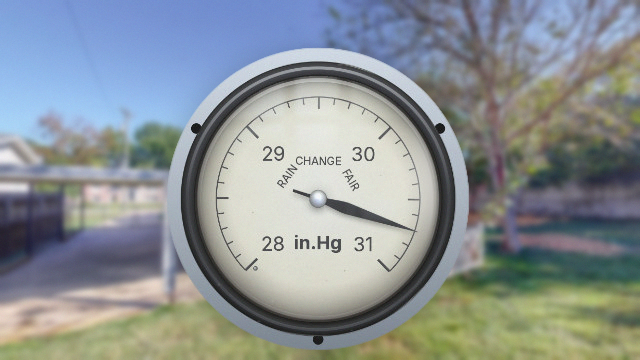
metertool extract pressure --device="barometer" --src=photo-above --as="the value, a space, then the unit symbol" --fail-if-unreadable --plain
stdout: 30.7 inHg
